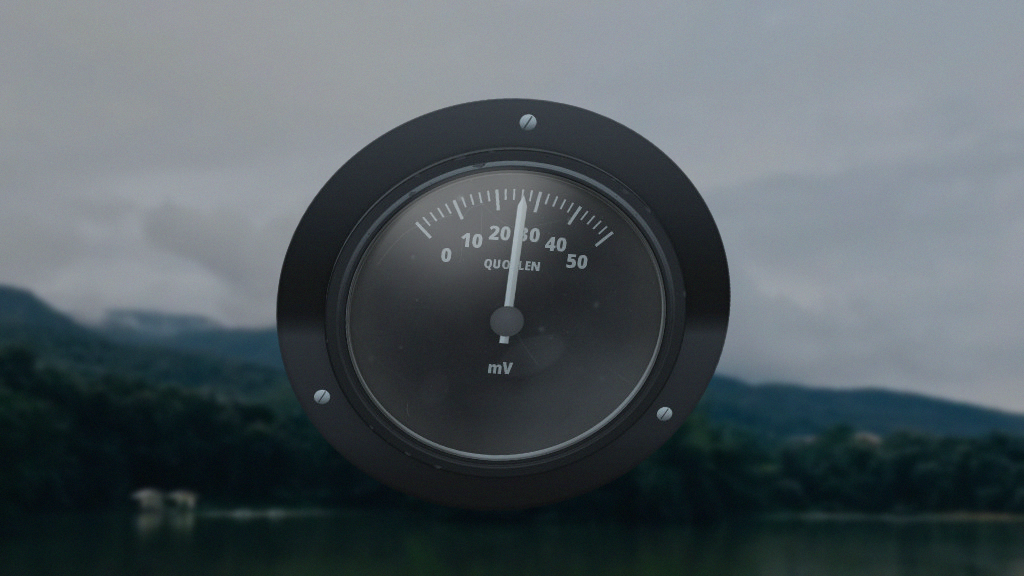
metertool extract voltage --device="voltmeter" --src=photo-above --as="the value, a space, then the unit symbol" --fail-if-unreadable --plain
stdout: 26 mV
